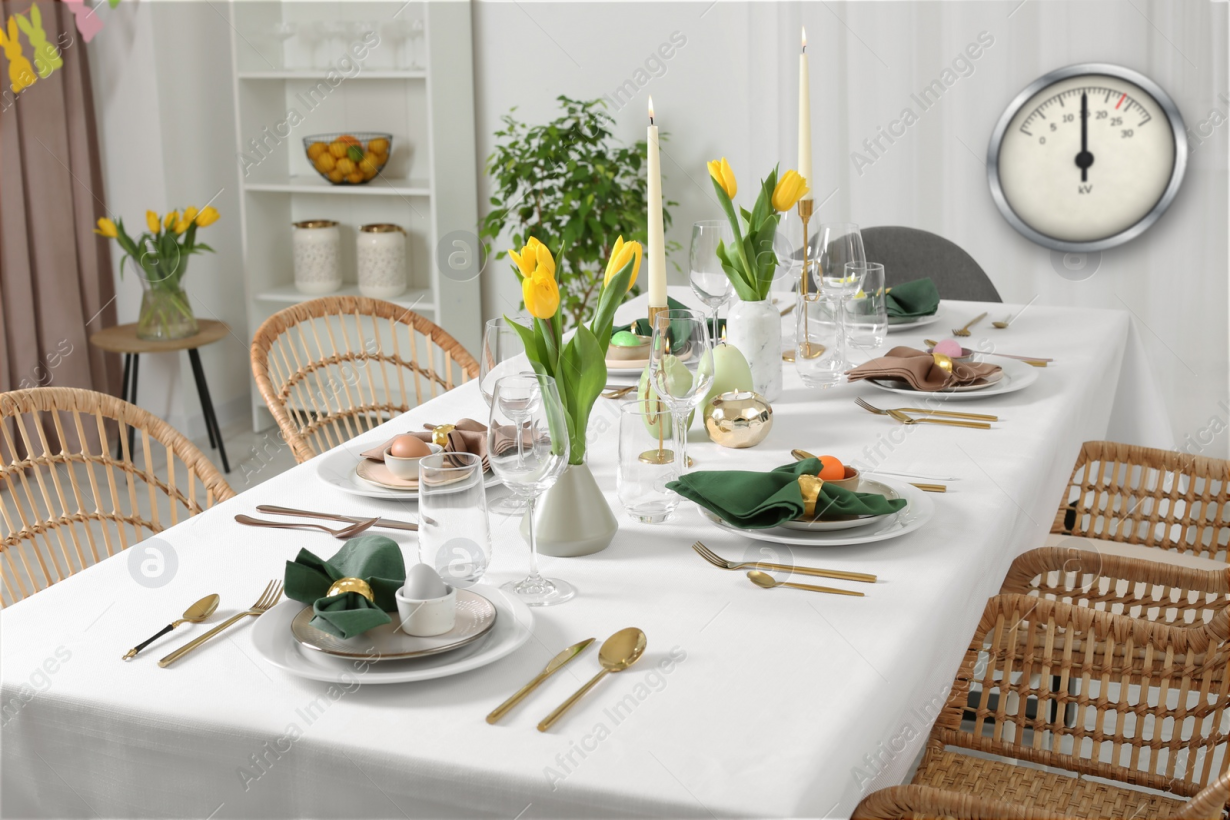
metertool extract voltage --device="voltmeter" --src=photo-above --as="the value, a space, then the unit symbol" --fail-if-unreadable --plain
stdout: 15 kV
